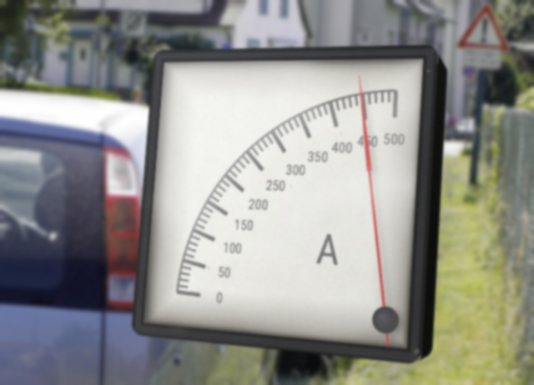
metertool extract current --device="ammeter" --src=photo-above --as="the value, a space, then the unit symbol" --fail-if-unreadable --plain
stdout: 450 A
